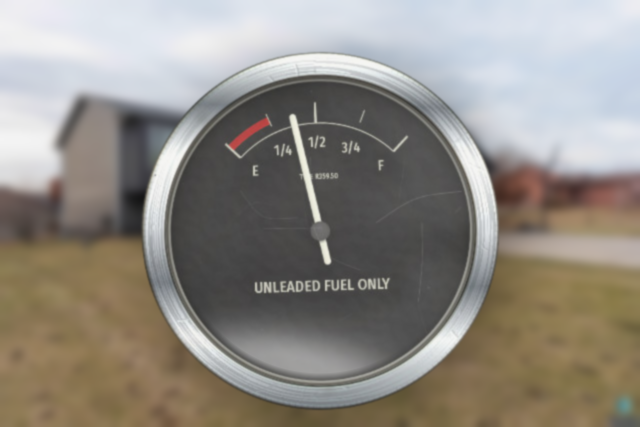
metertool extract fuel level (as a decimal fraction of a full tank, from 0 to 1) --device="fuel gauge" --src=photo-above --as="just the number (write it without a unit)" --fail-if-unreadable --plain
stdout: 0.375
